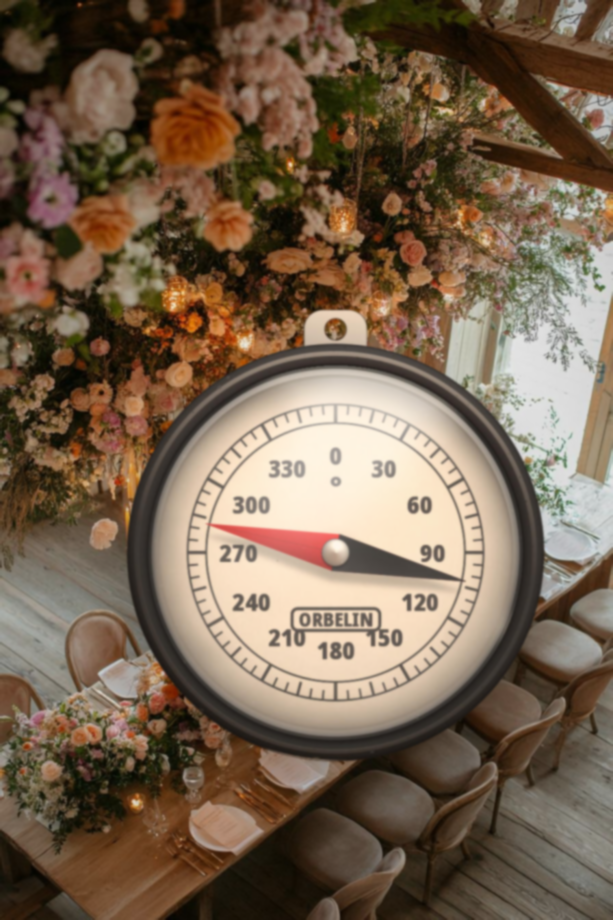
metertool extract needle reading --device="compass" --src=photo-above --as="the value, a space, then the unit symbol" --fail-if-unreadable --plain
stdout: 282.5 °
